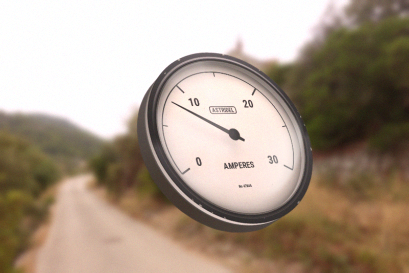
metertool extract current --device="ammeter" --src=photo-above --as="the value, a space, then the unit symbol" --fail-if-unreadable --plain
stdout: 7.5 A
